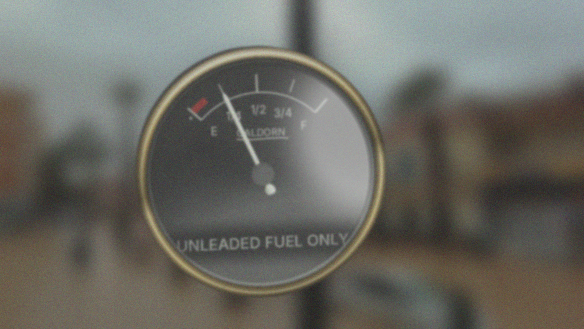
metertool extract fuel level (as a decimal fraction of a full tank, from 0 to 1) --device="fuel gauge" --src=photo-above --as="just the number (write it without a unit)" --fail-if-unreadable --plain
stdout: 0.25
